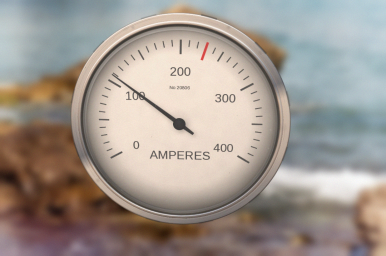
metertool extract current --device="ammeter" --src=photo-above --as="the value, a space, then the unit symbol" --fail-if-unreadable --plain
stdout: 110 A
